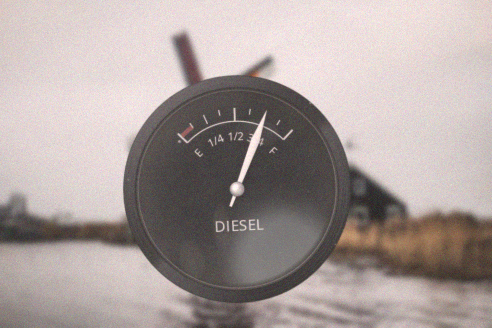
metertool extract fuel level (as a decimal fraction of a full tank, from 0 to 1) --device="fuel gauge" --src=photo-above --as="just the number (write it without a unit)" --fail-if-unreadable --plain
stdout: 0.75
